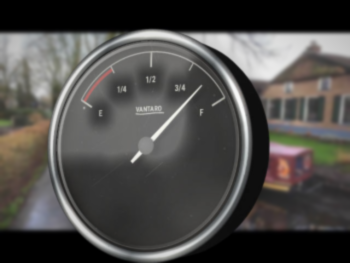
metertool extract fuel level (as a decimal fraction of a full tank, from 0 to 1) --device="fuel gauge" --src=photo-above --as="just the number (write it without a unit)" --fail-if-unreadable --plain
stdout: 0.875
